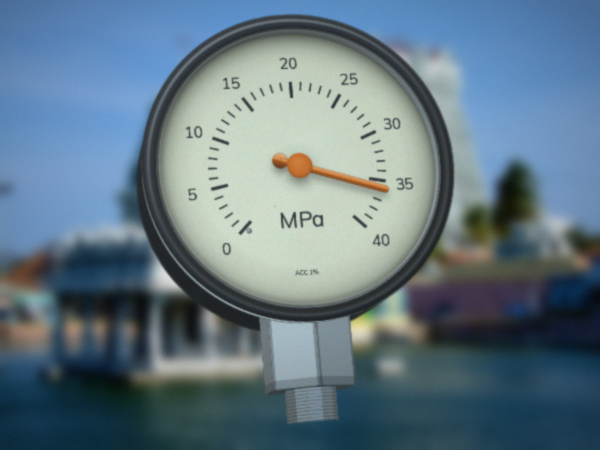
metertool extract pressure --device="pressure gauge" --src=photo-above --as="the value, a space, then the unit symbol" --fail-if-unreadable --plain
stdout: 36 MPa
